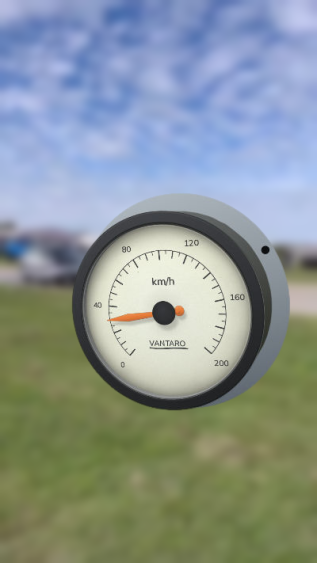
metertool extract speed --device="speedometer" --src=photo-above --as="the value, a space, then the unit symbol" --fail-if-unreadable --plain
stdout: 30 km/h
